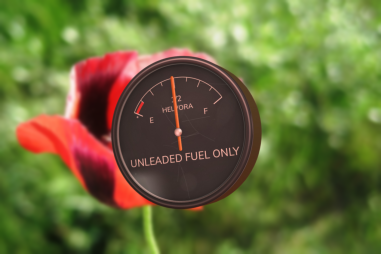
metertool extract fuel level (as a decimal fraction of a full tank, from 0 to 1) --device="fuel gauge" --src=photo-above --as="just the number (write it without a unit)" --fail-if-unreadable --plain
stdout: 0.5
